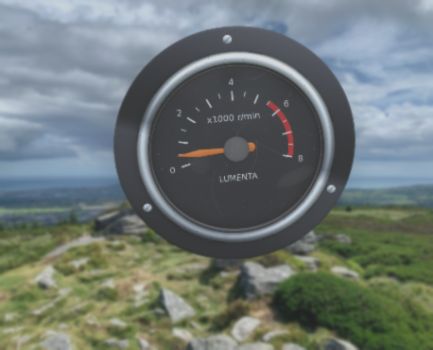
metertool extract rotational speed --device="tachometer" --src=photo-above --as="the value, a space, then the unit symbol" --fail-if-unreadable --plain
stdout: 500 rpm
